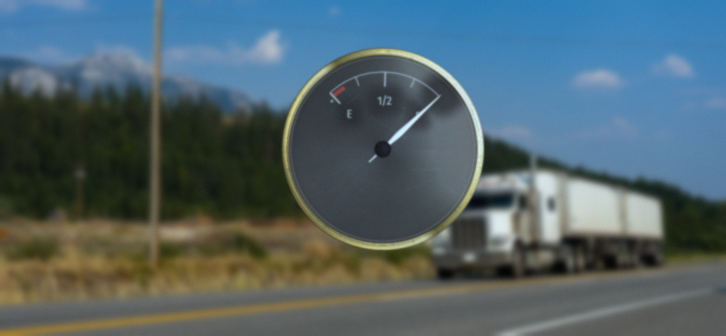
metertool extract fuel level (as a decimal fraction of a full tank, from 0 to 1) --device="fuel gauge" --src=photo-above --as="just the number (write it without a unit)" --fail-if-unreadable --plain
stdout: 1
